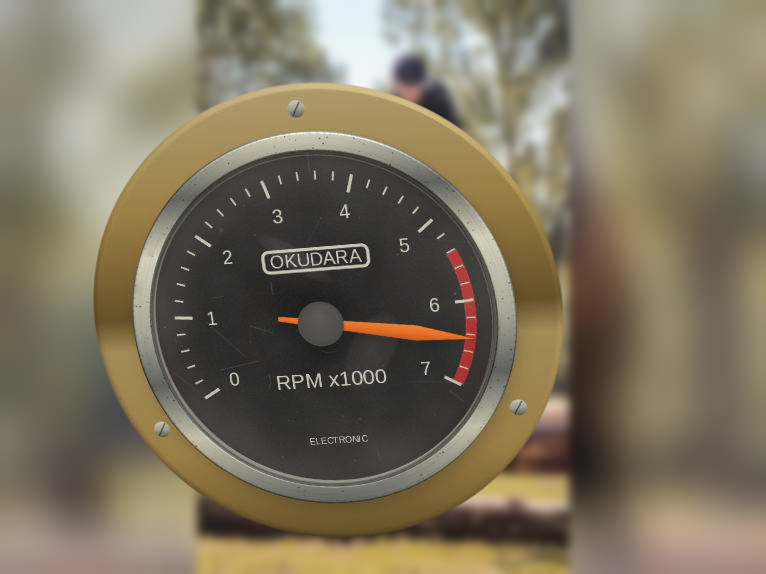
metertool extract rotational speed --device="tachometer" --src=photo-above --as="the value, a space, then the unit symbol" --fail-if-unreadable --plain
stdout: 6400 rpm
